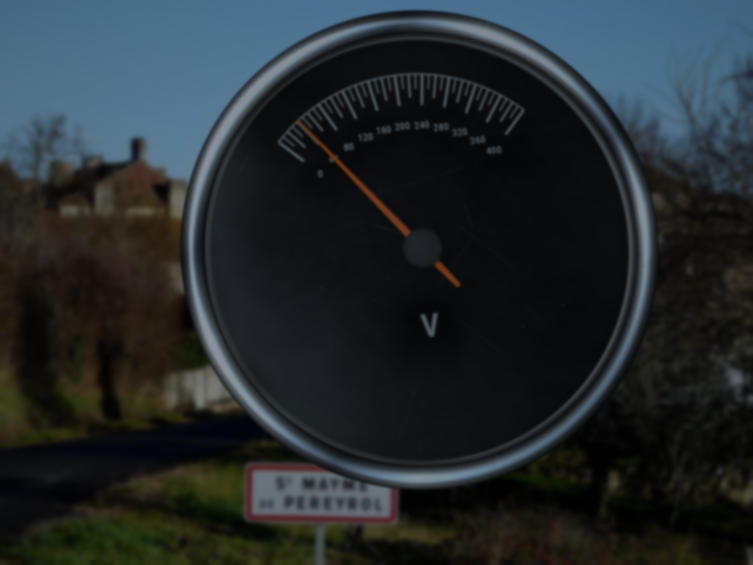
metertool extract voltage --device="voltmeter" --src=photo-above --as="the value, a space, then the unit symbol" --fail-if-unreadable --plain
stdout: 40 V
